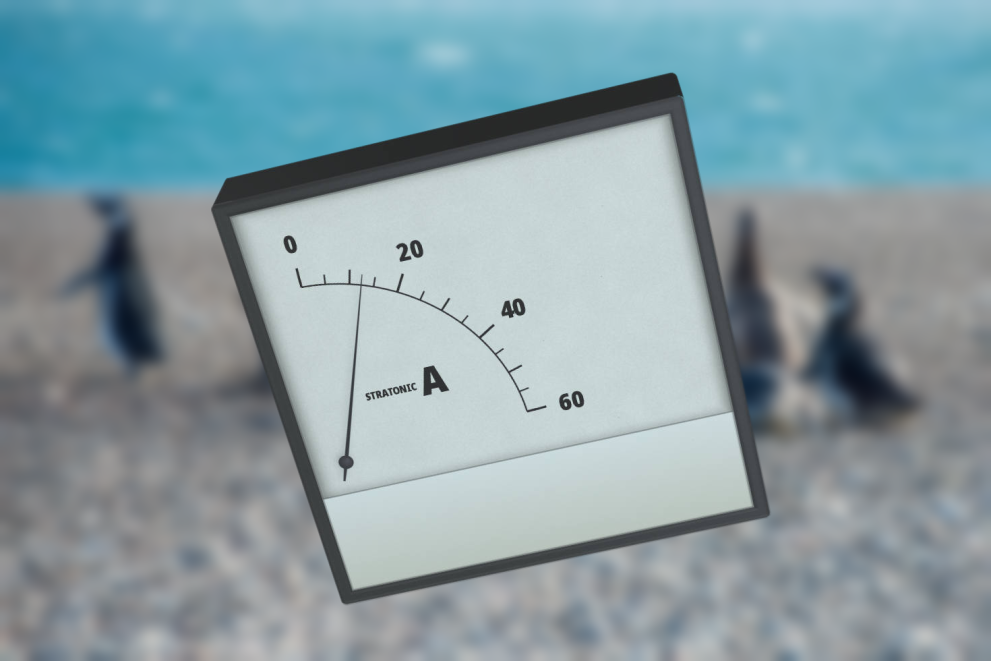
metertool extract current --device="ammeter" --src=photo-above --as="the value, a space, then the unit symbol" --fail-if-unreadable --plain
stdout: 12.5 A
